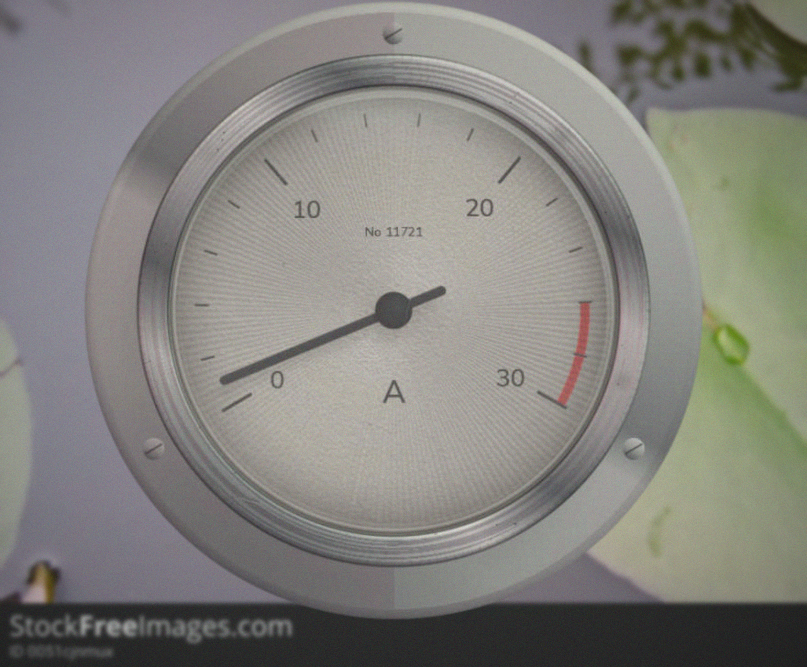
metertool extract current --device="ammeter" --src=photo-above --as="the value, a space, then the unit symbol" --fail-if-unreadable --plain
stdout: 1 A
